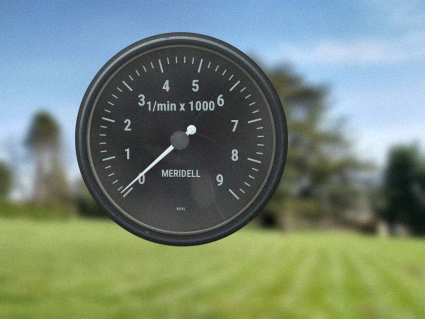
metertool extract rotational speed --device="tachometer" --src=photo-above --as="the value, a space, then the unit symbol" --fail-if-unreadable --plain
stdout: 100 rpm
